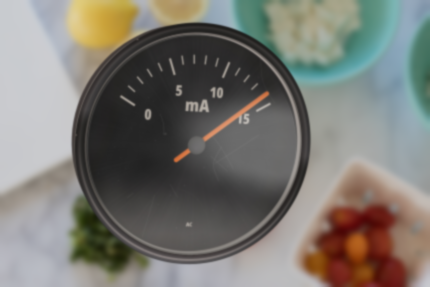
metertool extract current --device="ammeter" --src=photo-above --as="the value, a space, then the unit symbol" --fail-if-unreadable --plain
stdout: 14 mA
